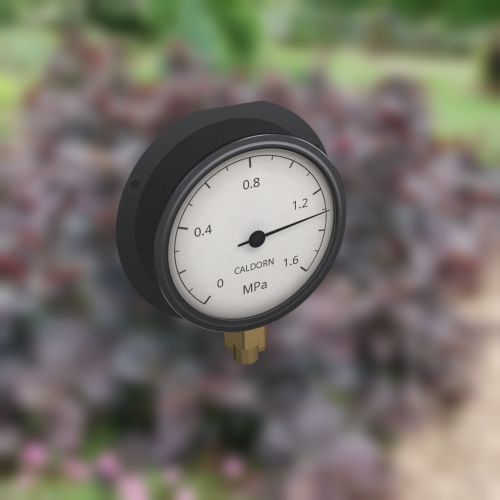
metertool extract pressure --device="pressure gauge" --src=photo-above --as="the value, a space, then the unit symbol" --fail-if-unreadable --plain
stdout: 1.3 MPa
